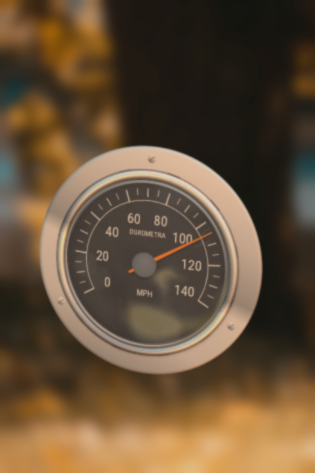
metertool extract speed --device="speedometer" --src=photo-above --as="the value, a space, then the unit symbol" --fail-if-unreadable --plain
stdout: 105 mph
